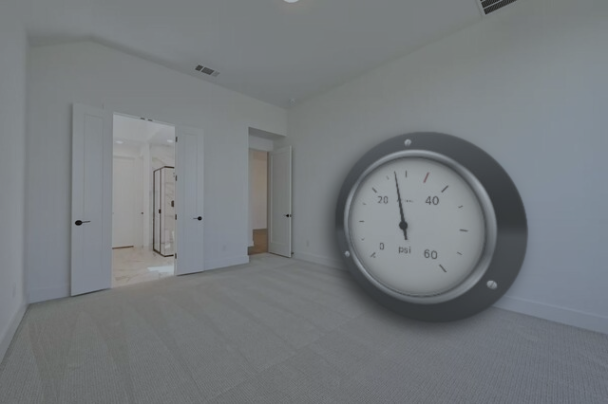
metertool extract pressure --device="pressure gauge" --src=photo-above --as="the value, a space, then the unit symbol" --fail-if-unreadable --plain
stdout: 27.5 psi
